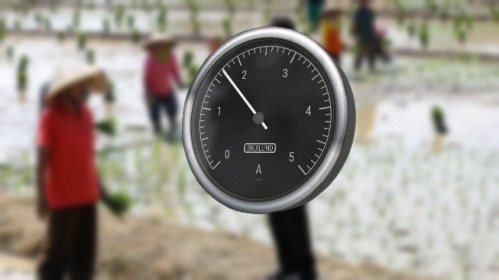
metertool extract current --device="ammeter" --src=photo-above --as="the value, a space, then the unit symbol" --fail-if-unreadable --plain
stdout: 1.7 A
